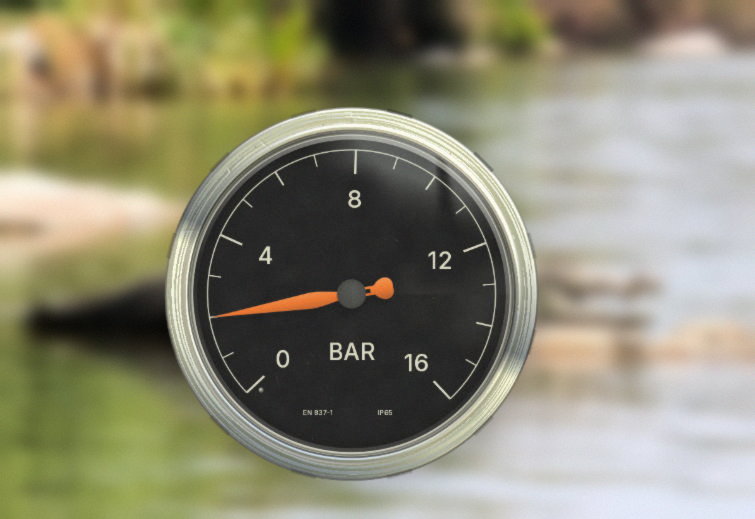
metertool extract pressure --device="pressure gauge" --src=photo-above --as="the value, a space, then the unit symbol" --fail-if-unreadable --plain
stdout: 2 bar
